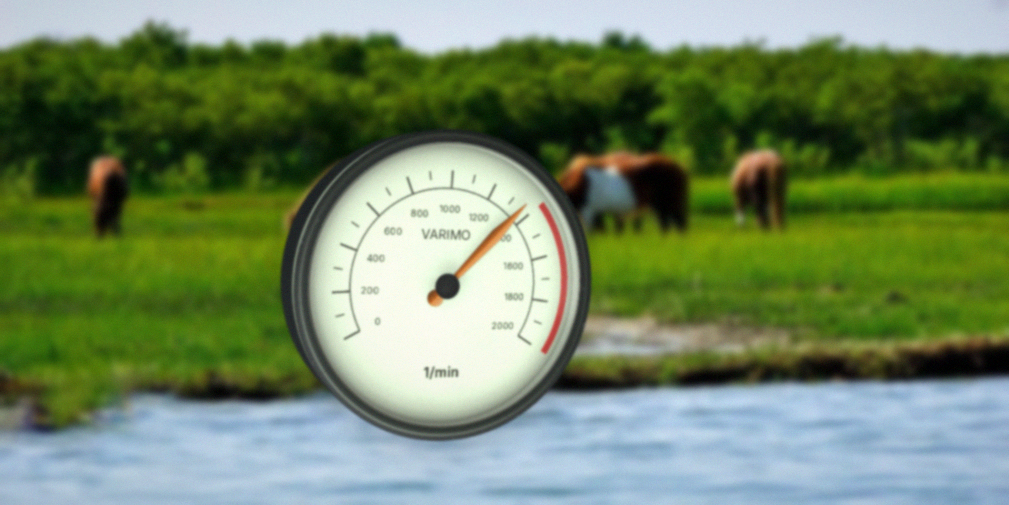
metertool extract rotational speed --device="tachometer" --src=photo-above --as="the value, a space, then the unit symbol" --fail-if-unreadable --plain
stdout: 1350 rpm
